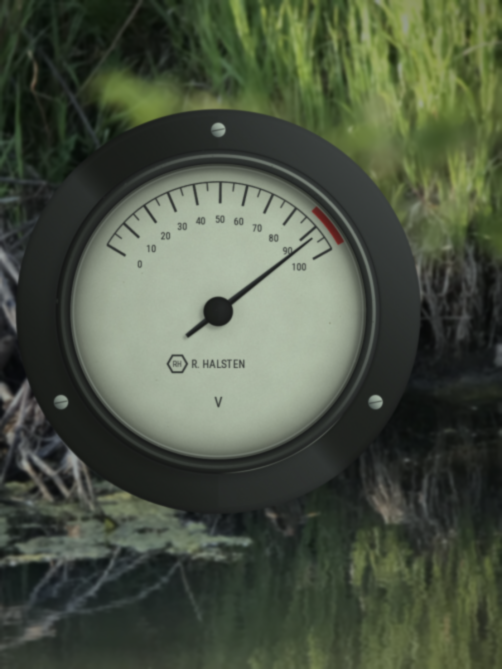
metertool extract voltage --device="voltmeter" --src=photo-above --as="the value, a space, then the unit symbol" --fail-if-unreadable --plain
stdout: 92.5 V
